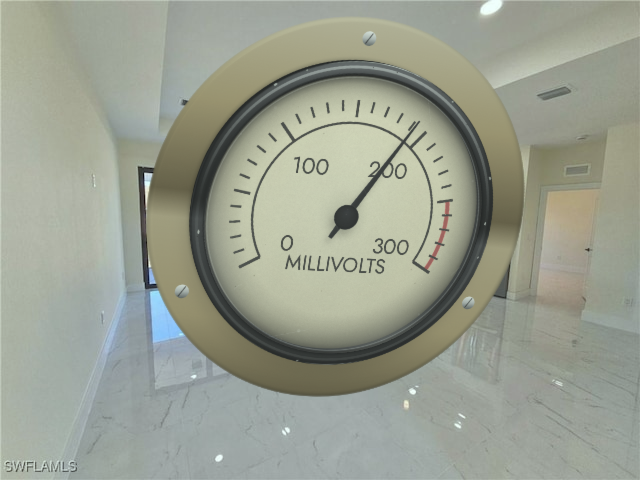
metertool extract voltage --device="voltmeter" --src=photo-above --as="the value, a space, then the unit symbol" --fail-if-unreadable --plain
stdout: 190 mV
